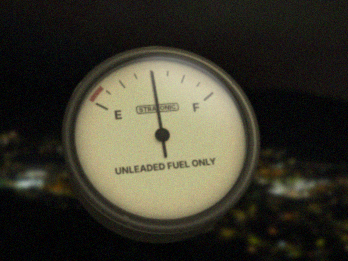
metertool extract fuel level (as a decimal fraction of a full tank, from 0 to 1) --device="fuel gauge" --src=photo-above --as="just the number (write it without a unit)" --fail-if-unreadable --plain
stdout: 0.5
